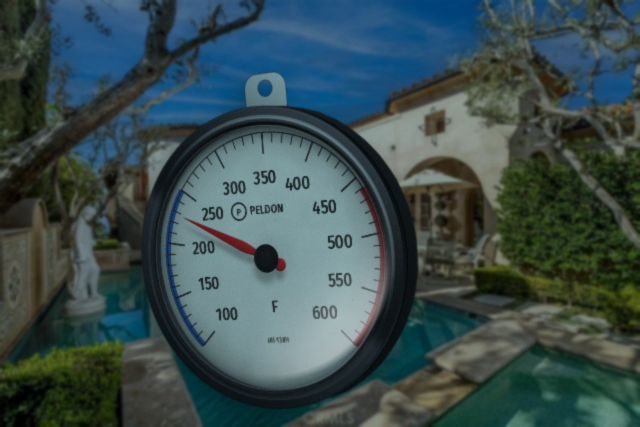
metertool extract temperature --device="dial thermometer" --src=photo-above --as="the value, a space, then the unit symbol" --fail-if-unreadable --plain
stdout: 230 °F
